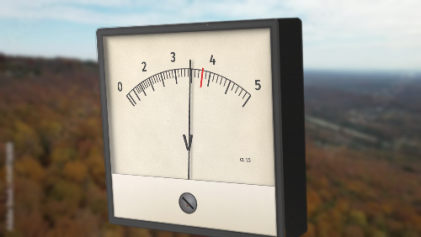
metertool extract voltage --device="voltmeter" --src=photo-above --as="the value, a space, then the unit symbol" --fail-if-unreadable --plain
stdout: 3.5 V
